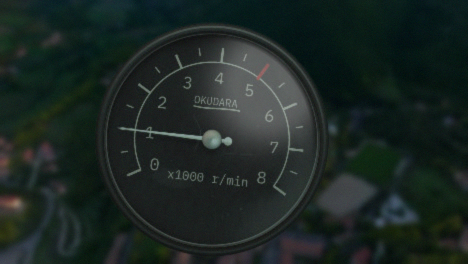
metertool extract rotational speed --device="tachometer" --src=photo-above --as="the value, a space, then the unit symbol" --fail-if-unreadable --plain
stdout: 1000 rpm
